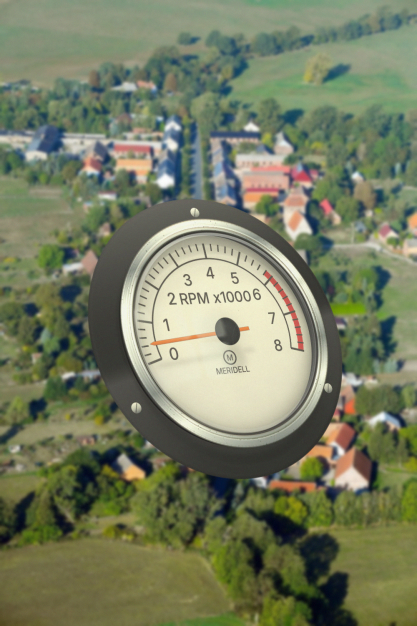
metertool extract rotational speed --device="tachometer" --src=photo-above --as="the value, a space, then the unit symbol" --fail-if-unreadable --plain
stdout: 400 rpm
